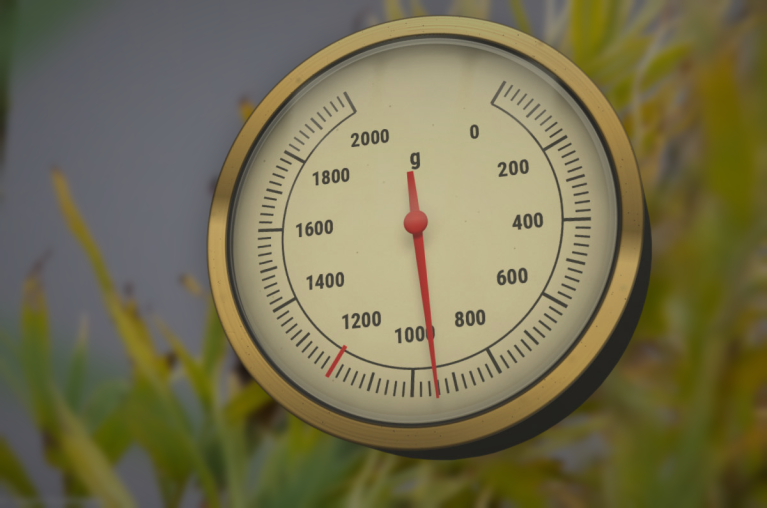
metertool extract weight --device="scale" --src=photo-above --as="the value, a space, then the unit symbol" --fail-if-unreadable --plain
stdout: 940 g
